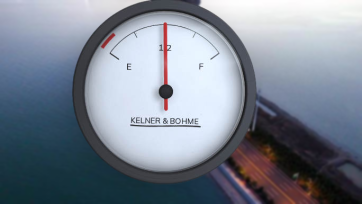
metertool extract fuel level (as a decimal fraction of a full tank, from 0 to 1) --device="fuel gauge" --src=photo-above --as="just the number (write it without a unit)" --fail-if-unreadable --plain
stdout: 0.5
